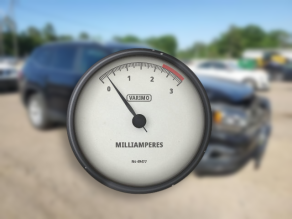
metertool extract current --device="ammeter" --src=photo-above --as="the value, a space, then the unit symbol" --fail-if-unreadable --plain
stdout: 0.25 mA
